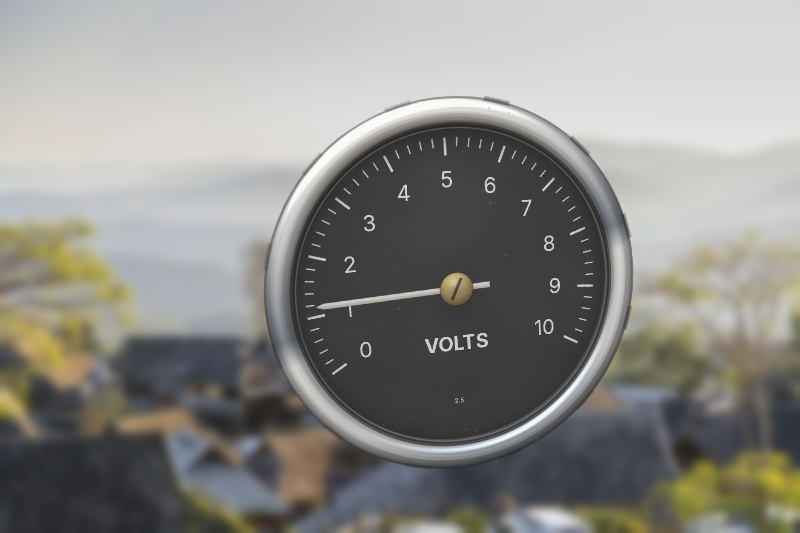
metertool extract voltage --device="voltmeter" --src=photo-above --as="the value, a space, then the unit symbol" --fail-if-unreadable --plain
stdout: 1.2 V
